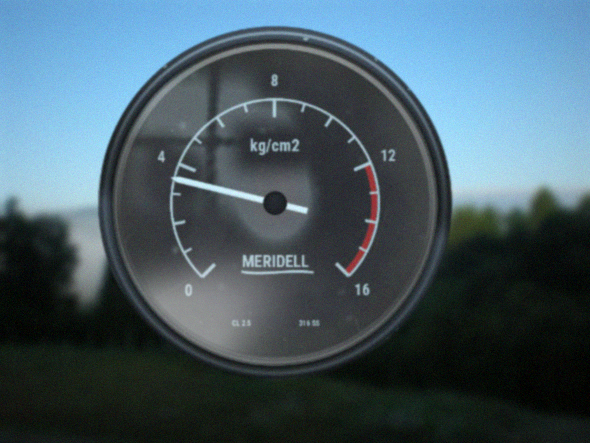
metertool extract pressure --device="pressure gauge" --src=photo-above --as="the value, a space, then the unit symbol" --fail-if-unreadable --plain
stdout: 3.5 kg/cm²
